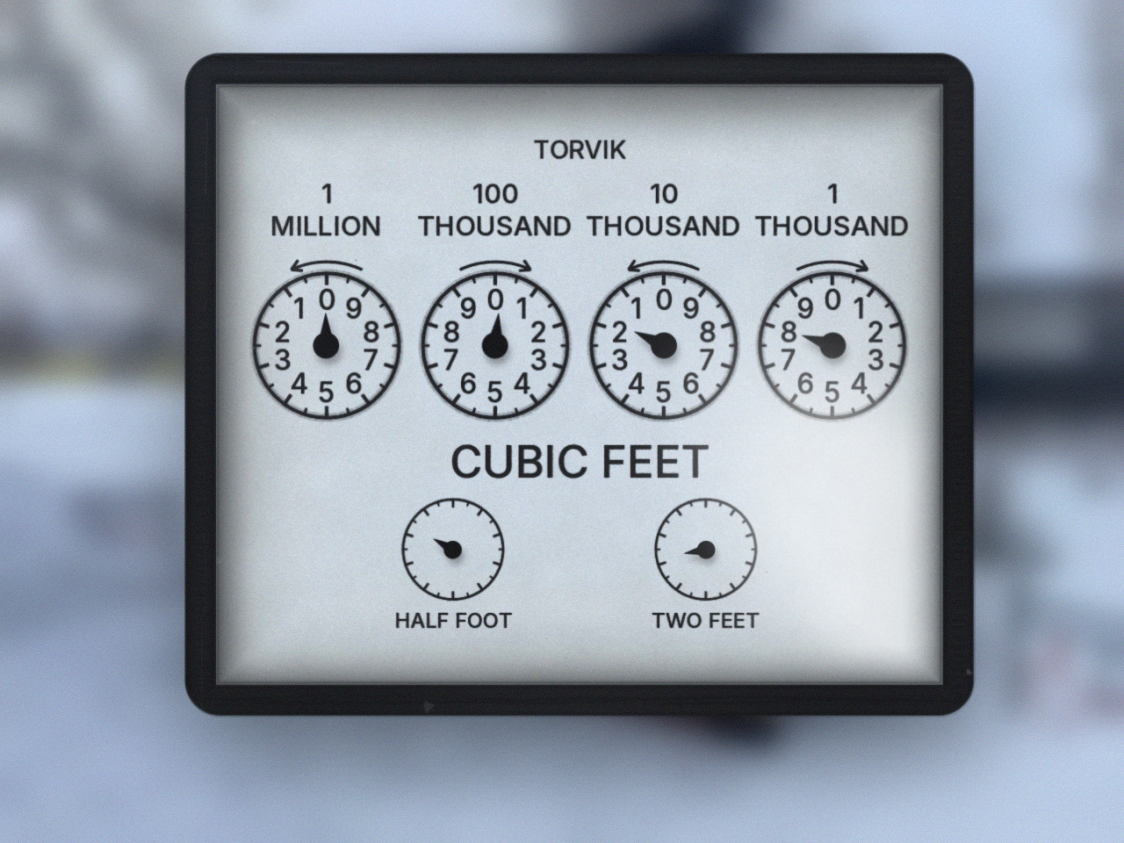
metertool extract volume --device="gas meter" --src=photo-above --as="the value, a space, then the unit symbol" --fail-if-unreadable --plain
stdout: 1800 ft³
